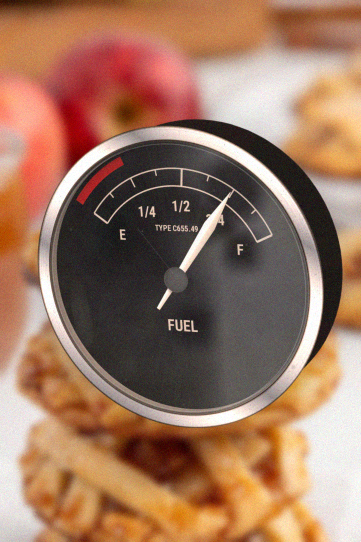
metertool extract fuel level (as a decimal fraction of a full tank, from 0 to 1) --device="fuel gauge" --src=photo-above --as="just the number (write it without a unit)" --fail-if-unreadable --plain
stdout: 0.75
